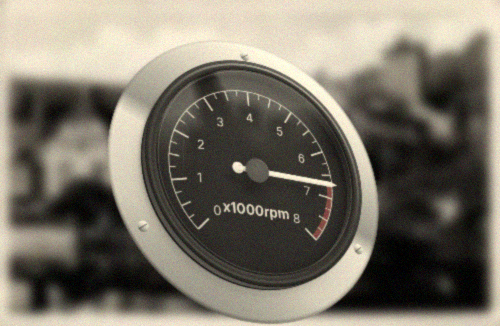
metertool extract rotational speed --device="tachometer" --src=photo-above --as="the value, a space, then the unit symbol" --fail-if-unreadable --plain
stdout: 6750 rpm
